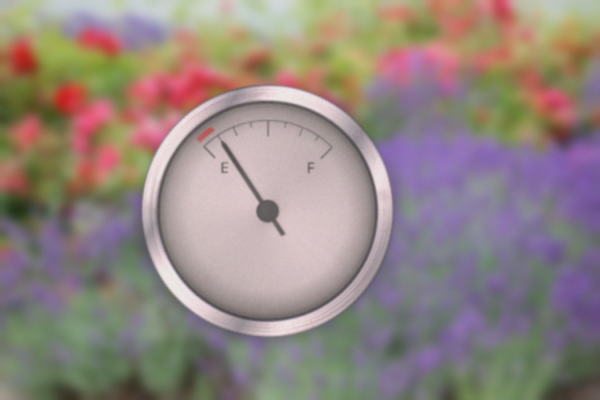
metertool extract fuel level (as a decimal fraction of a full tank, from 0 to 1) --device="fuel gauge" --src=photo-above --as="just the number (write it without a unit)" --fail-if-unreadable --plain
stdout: 0.125
